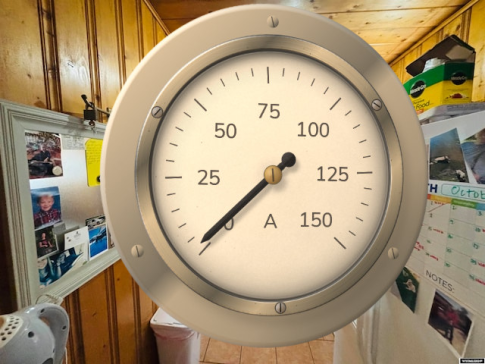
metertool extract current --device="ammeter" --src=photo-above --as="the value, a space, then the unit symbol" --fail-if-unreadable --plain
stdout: 2.5 A
